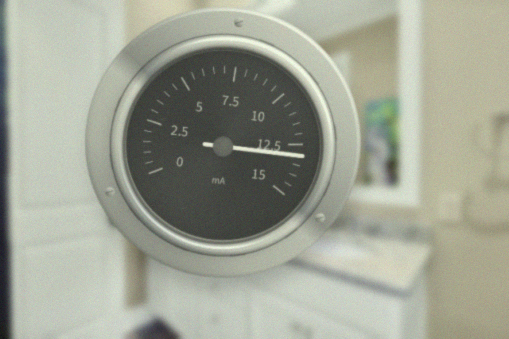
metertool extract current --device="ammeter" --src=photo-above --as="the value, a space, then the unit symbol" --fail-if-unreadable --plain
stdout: 13 mA
